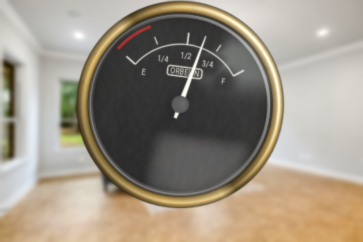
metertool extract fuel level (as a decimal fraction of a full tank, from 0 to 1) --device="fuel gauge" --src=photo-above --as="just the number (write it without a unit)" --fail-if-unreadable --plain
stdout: 0.625
